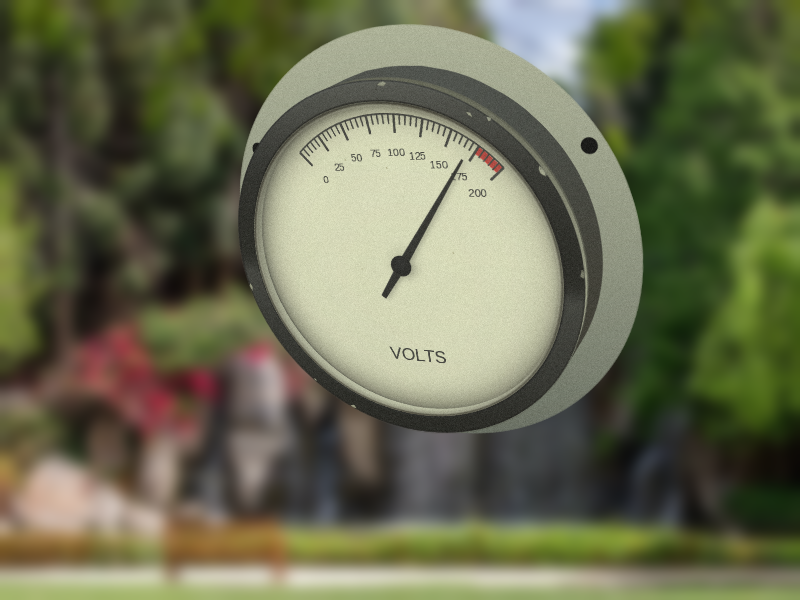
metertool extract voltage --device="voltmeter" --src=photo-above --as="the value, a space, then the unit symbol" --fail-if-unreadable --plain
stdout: 170 V
